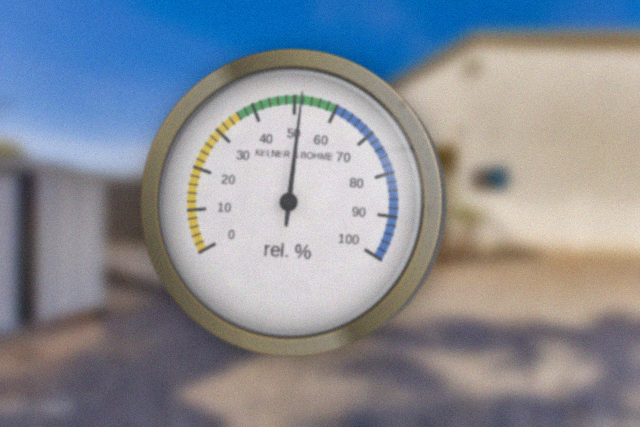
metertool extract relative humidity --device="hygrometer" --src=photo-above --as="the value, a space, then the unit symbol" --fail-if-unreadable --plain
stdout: 52 %
